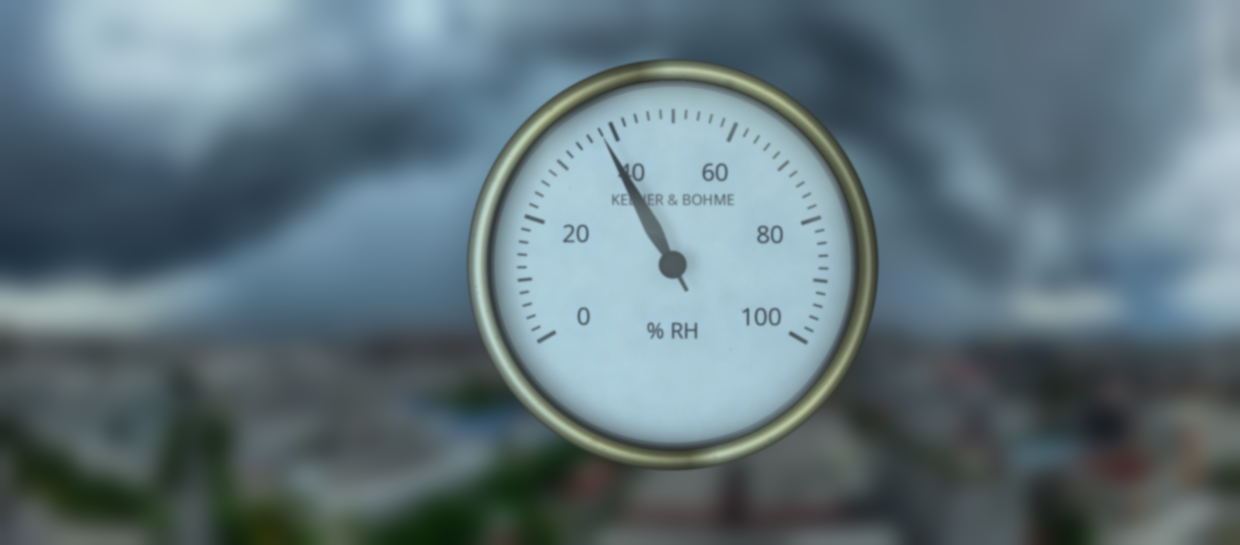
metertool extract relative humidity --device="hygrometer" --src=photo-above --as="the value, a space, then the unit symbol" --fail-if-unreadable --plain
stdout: 38 %
